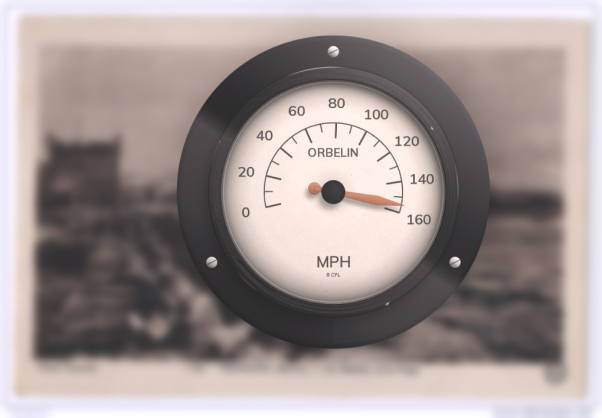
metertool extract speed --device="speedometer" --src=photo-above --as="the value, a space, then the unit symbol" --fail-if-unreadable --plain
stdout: 155 mph
